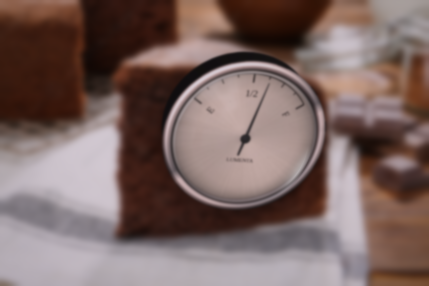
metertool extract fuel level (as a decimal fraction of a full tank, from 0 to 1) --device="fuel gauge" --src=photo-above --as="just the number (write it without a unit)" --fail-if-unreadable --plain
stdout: 0.625
